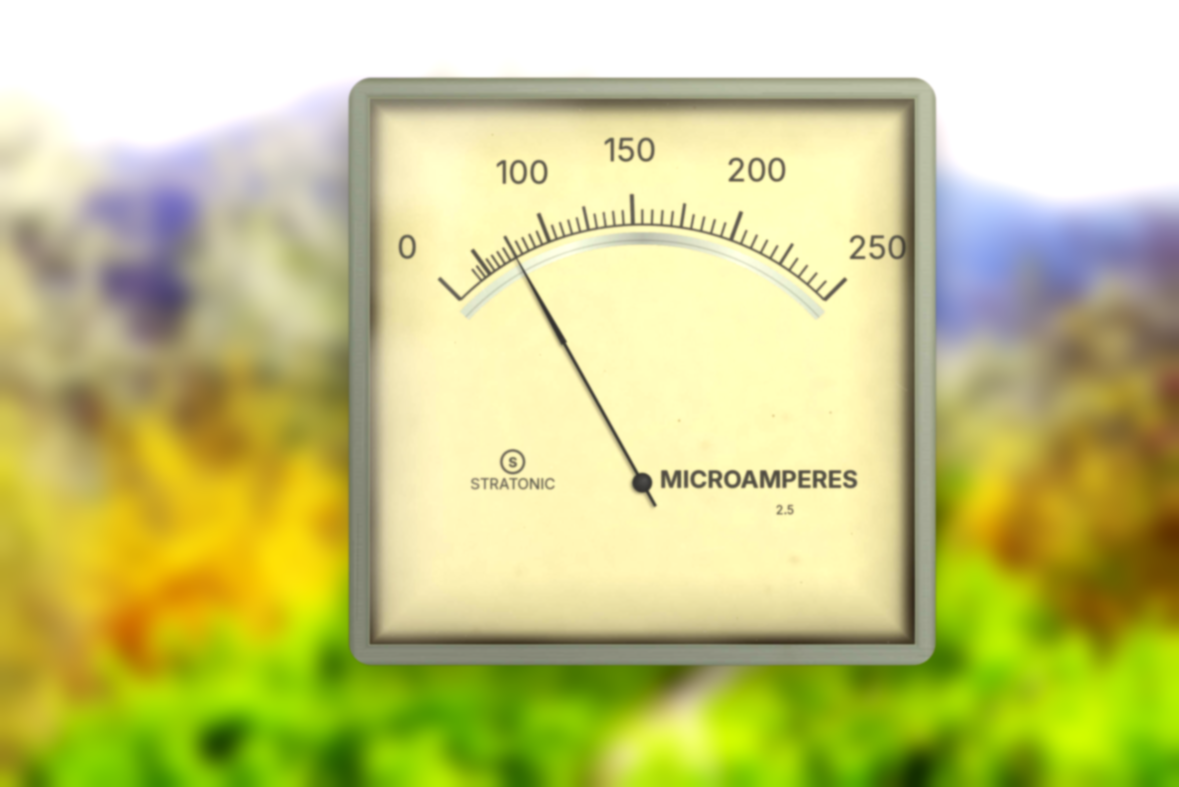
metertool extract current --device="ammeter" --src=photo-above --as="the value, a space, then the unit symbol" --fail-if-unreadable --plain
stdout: 75 µA
